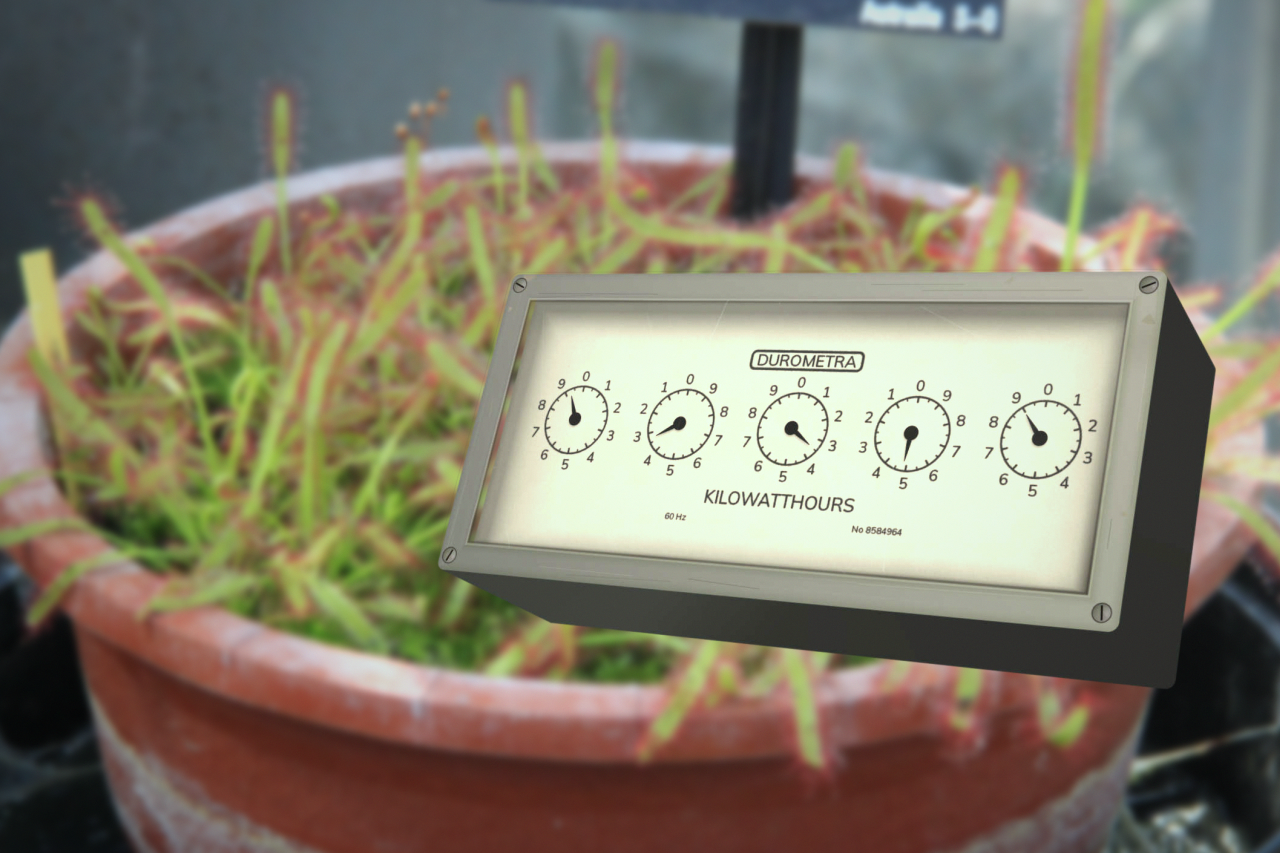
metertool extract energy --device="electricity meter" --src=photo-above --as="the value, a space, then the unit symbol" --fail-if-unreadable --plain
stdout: 93349 kWh
